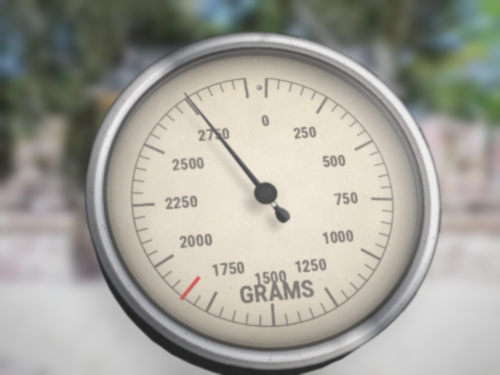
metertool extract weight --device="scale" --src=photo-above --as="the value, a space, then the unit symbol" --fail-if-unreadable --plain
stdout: 2750 g
